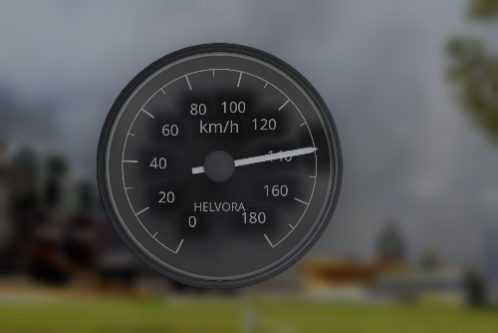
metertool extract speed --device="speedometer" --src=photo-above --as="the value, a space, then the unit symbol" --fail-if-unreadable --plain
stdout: 140 km/h
